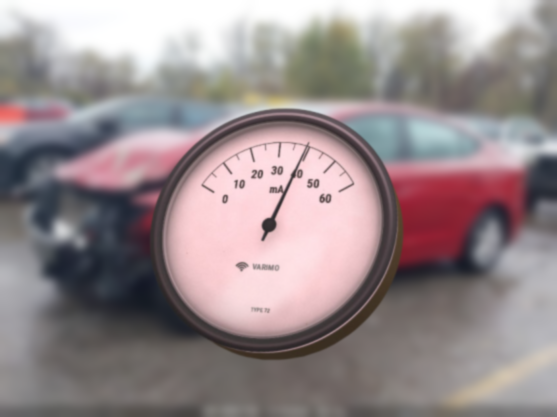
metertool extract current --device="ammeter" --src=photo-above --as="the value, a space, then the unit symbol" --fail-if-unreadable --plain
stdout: 40 mA
